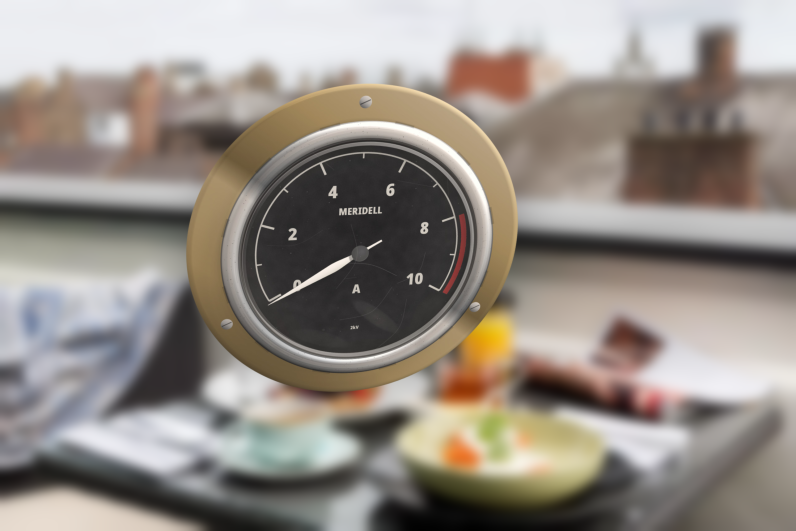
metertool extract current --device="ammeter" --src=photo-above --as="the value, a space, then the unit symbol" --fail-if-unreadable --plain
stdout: 0 A
